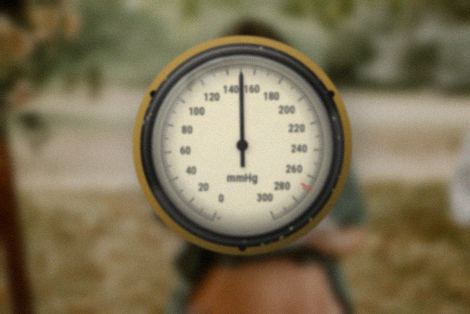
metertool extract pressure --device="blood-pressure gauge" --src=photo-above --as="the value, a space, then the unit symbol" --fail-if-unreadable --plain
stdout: 150 mmHg
